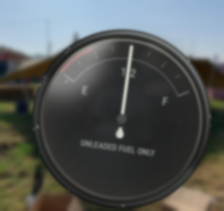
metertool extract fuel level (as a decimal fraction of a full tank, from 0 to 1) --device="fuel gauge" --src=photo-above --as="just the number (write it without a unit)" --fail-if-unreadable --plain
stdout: 0.5
